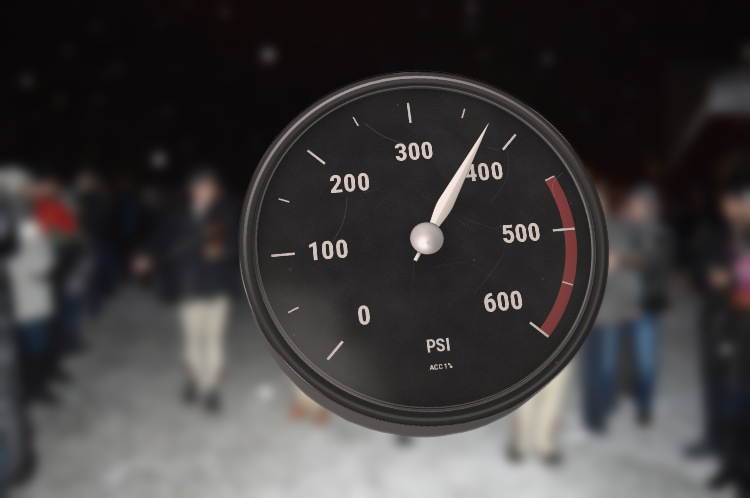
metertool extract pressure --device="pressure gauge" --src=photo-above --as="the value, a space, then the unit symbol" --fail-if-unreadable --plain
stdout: 375 psi
